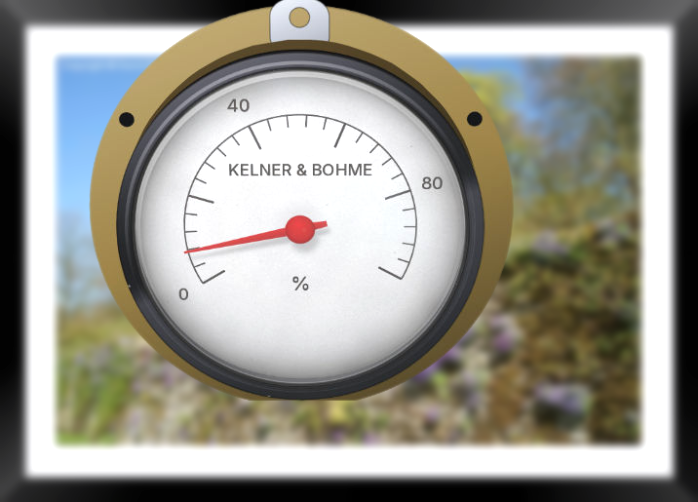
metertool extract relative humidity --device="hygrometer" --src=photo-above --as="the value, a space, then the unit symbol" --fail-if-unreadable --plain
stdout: 8 %
